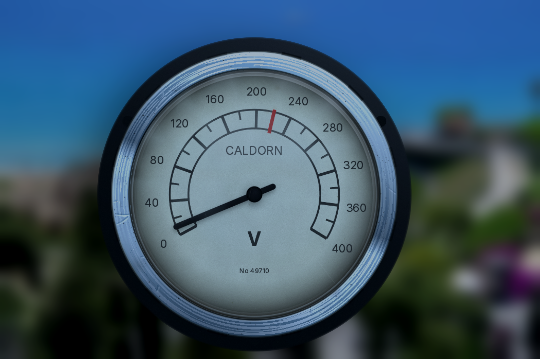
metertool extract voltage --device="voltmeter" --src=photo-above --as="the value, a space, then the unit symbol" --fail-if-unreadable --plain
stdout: 10 V
